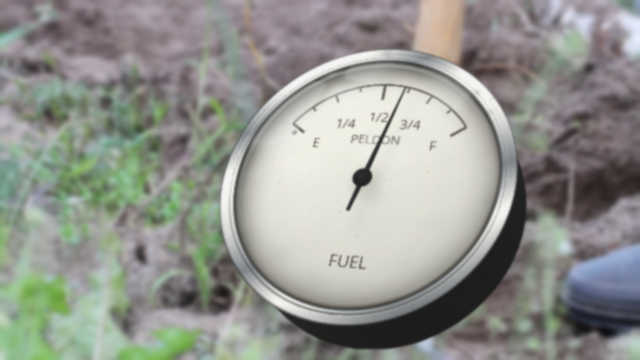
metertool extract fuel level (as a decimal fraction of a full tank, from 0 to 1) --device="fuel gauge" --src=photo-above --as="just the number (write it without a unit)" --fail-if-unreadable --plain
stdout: 0.625
